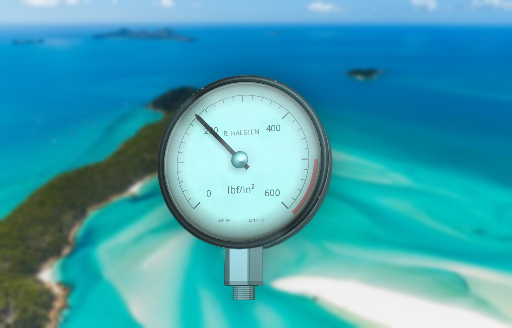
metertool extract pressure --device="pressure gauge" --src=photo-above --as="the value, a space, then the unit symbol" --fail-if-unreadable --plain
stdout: 200 psi
